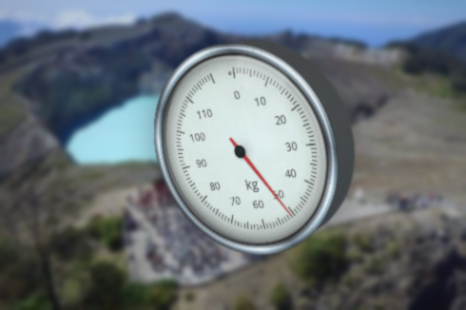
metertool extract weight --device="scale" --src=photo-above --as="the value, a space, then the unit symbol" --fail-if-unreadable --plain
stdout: 50 kg
